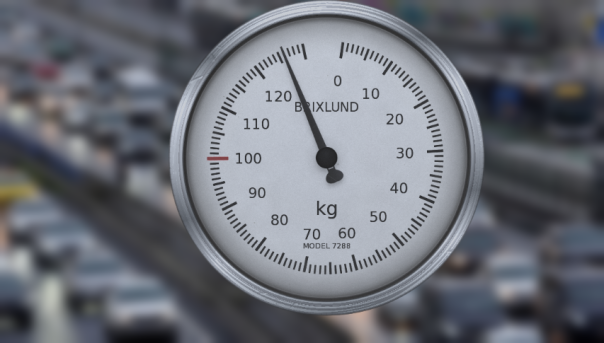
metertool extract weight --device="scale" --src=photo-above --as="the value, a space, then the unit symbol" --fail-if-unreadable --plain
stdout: 126 kg
